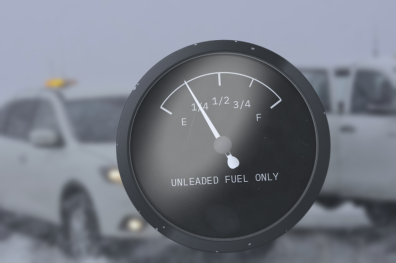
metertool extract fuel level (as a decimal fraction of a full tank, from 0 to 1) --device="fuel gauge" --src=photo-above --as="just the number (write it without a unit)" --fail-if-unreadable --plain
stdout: 0.25
